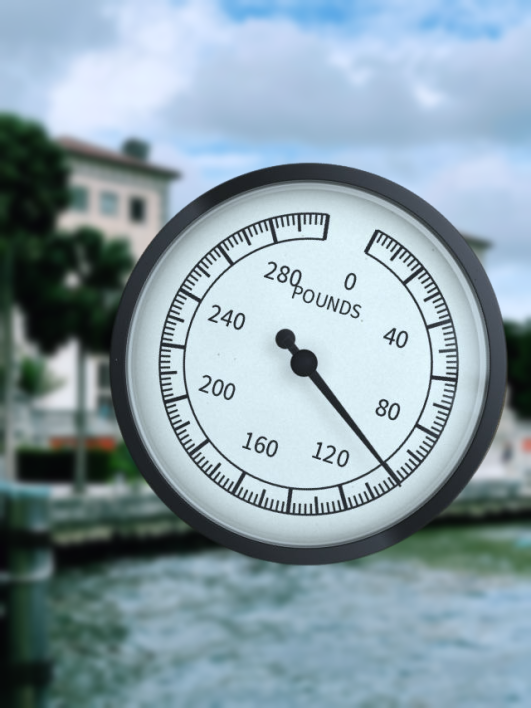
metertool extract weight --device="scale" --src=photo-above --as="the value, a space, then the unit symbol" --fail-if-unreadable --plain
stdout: 100 lb
